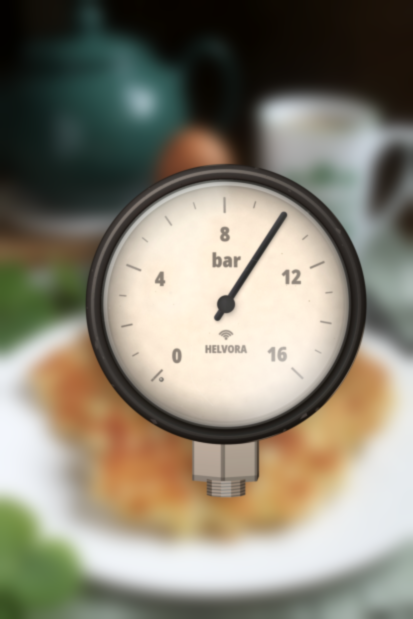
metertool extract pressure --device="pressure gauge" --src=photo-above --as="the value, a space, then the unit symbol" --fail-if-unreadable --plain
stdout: 10 bar
